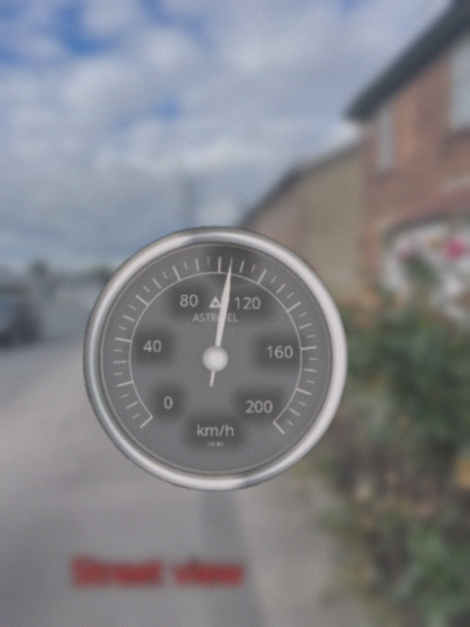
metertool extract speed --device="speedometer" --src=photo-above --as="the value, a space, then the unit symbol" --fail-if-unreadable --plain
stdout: 105 km/h
